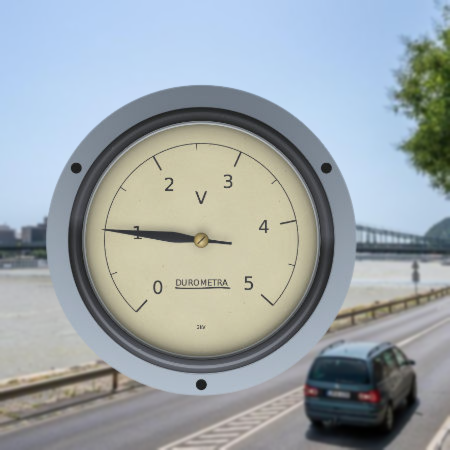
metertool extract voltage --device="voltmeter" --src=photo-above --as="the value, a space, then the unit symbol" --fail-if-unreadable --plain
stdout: 1 V
